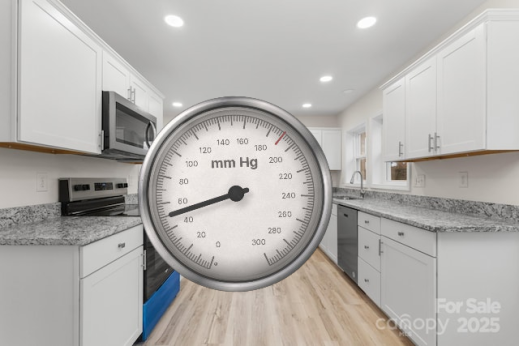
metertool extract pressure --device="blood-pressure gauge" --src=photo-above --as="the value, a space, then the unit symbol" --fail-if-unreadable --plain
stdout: 50 mmHg
